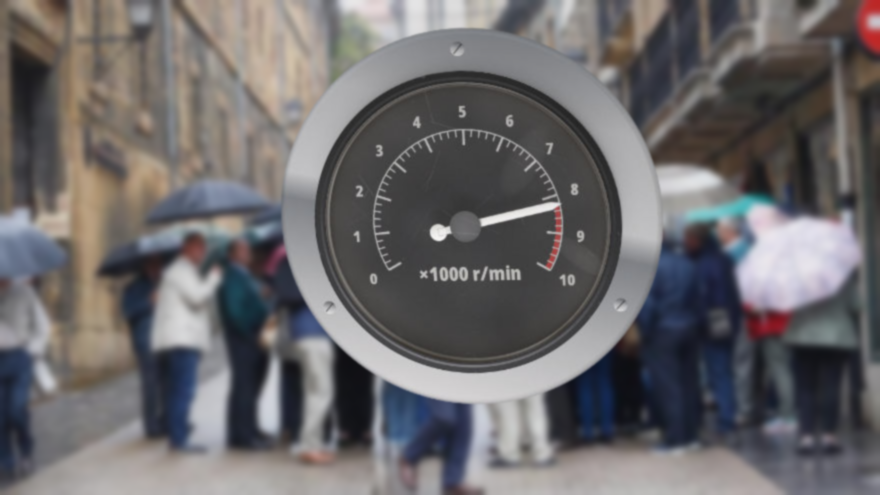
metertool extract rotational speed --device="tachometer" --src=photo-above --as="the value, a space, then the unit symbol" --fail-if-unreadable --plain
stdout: 8200 rpm
